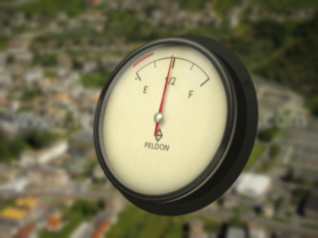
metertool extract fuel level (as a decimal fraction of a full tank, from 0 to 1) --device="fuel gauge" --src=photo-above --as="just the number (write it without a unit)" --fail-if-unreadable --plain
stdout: 0.5
